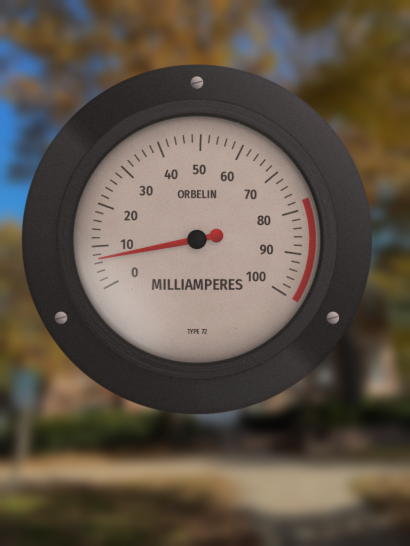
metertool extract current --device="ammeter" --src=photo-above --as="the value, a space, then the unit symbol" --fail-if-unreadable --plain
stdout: 7 mA
